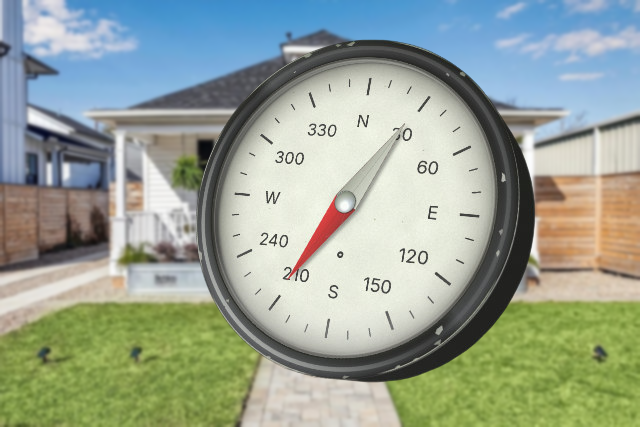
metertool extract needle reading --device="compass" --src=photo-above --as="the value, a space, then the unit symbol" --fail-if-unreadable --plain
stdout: 210 °
